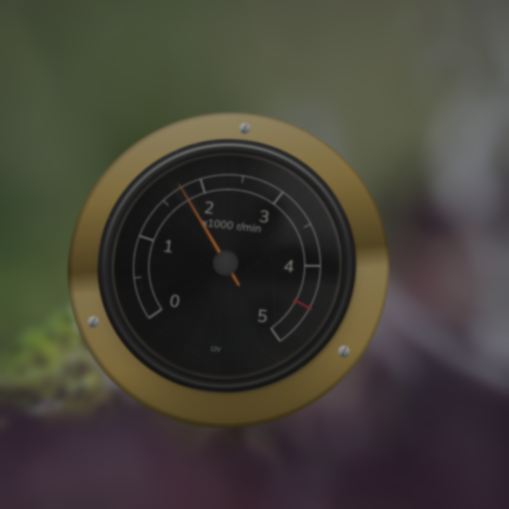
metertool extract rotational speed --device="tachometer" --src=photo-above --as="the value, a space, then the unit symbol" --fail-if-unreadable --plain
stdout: 1750 rpm
